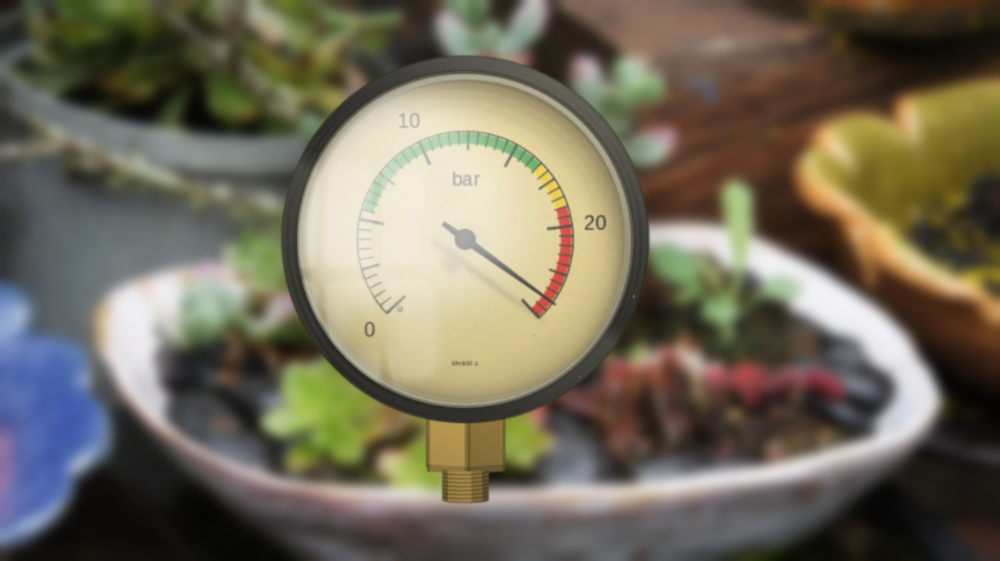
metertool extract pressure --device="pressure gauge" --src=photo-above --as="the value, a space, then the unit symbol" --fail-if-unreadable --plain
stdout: 24 bar
